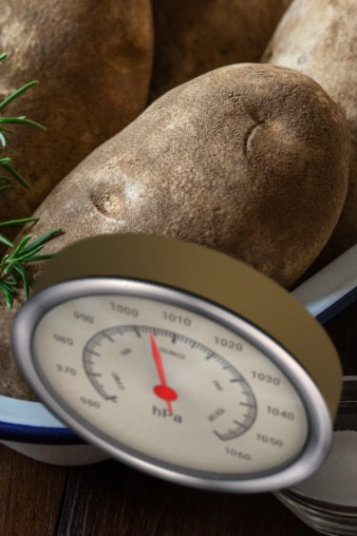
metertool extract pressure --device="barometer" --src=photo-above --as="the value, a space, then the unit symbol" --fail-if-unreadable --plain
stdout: 1005 hPa
